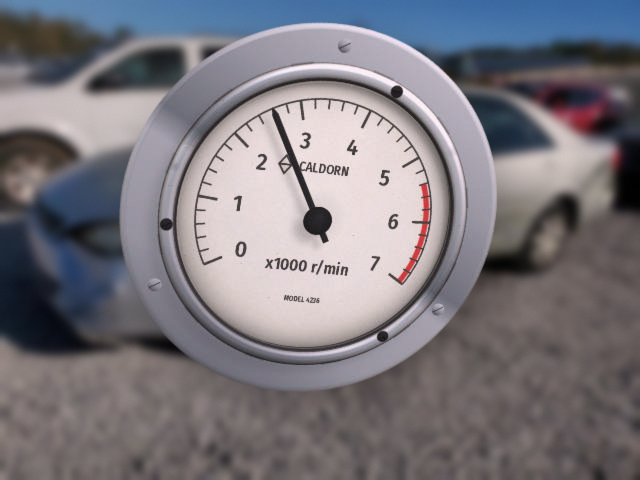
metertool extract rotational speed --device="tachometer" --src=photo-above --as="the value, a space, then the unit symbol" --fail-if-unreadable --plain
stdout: 2600 rpm
